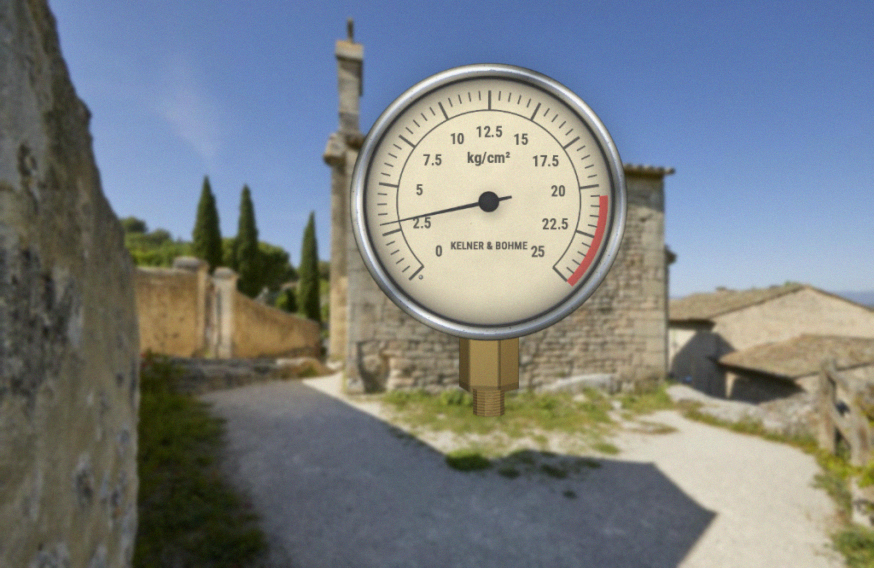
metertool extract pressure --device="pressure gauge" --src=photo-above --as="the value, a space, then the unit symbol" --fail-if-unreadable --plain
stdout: 3 kg/cm²
